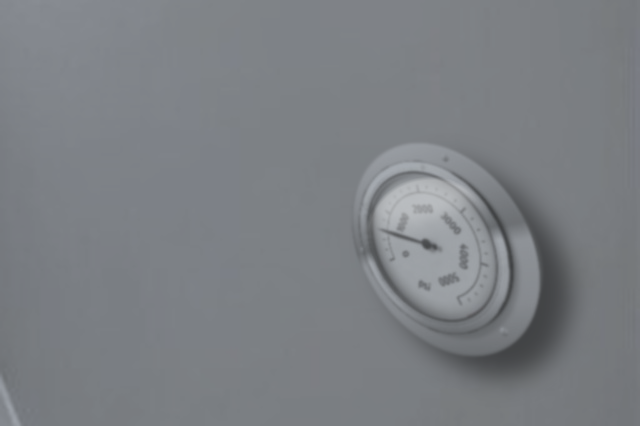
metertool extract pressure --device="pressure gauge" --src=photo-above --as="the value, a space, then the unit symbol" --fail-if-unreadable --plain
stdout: 600 psi
